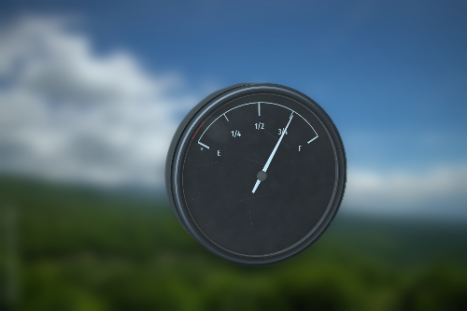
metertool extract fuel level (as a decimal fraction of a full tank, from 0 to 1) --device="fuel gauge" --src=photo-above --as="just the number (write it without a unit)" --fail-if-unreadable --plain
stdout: 0.75
